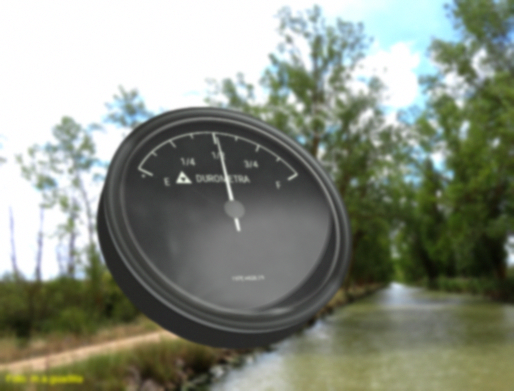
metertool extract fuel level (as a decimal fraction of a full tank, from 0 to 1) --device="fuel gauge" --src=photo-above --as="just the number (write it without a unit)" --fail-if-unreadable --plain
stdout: 0.5
